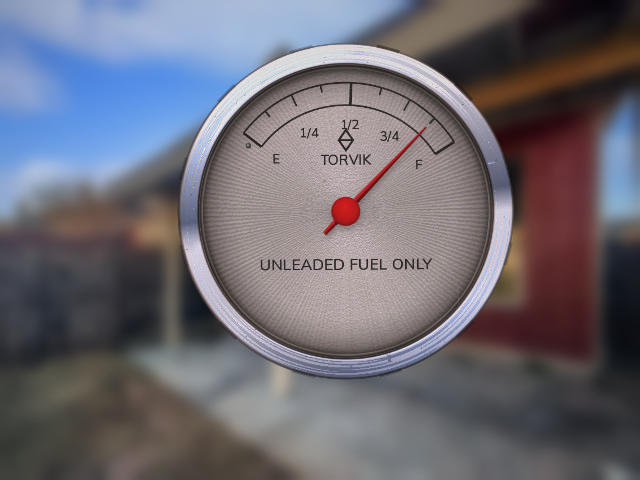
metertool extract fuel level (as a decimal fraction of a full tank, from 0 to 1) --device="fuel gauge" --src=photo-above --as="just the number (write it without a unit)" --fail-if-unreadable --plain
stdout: 0.875
